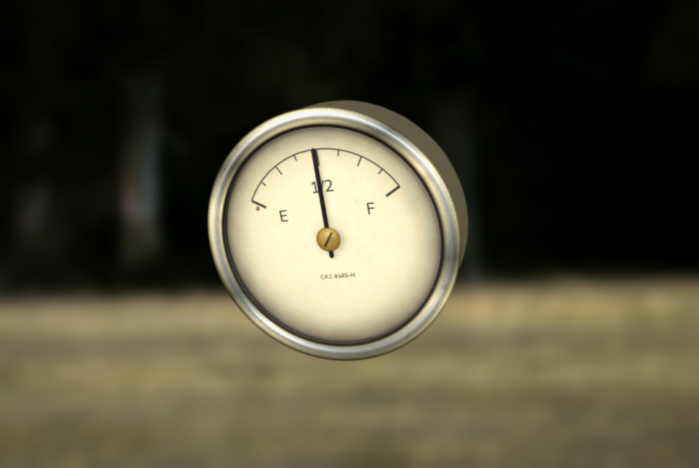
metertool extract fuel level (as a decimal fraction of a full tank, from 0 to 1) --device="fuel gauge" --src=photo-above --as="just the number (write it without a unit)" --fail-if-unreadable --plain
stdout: 0.5
